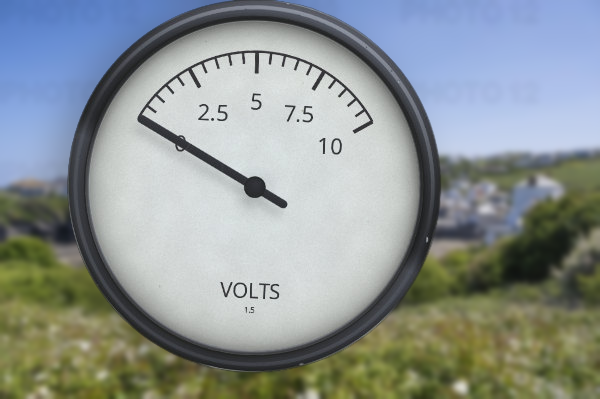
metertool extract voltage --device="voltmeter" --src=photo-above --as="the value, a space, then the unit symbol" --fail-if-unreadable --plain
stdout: 0 V
